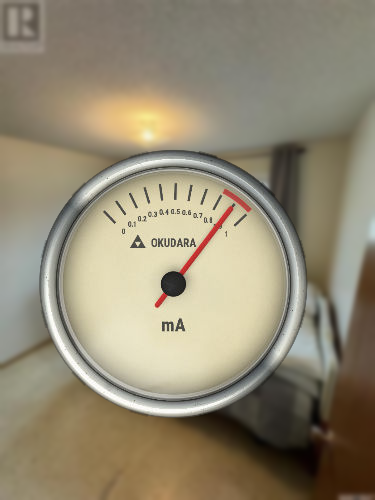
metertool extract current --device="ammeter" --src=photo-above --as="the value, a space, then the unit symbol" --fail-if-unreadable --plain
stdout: 0.9 mA
